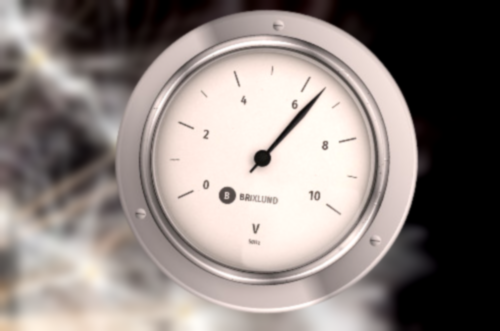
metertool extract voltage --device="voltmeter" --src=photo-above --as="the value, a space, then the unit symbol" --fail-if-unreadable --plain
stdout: 6.5 V
